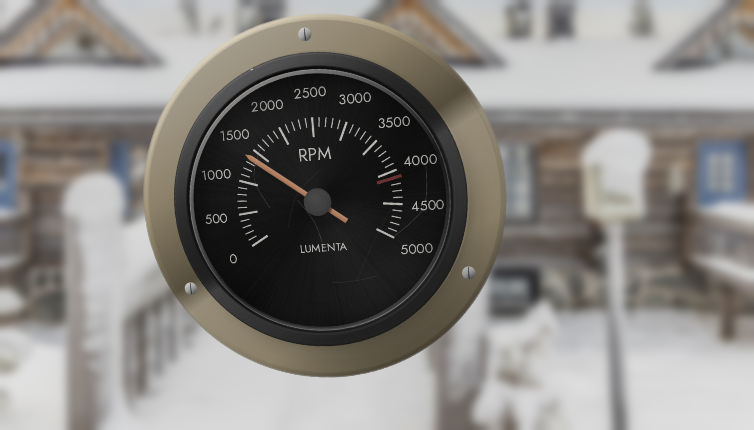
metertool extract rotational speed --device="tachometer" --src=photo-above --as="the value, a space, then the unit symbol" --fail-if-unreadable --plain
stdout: 1400 rpm
